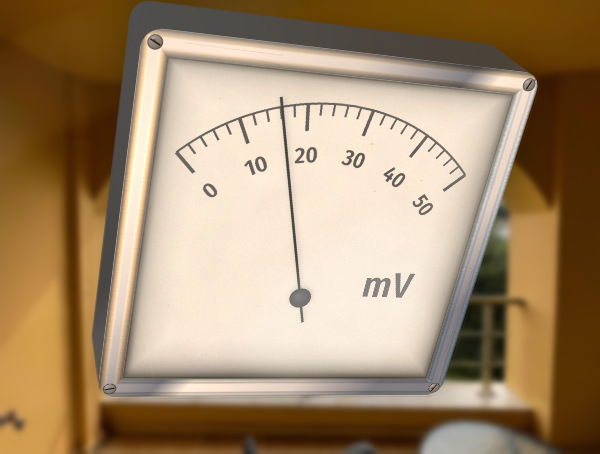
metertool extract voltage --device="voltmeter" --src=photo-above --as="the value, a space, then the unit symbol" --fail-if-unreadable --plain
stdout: 16 mV
